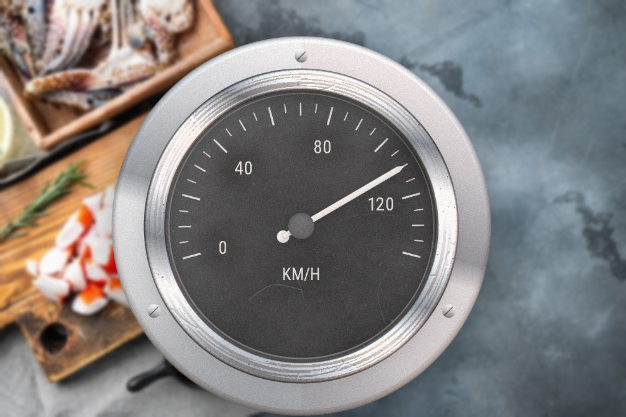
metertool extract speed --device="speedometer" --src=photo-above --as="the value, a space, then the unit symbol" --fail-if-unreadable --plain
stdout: 110 km/h
